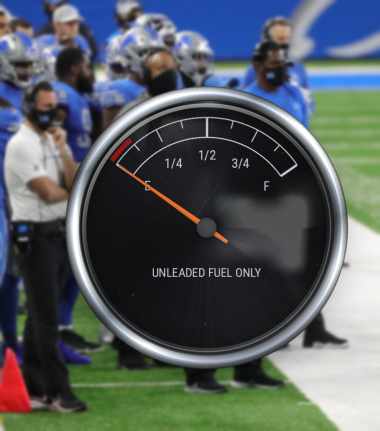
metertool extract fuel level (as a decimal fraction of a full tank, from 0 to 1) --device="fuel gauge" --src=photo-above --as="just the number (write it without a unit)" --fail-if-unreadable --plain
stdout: 0
